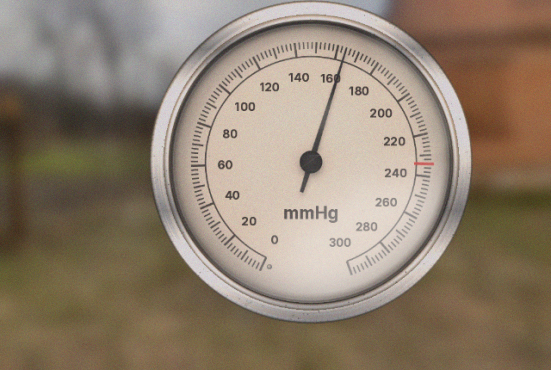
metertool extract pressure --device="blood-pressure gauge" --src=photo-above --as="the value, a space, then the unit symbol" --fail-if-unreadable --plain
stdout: 164 mmHg
